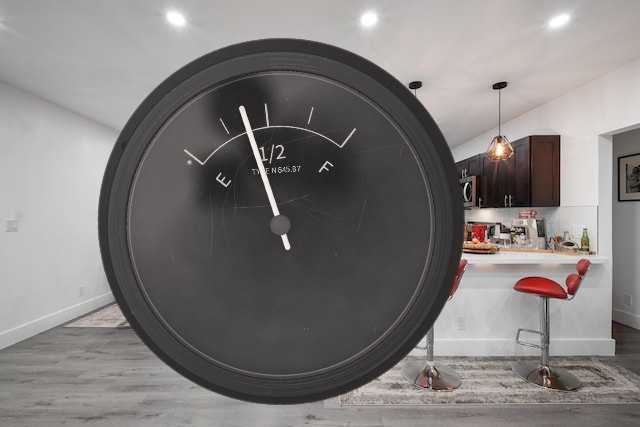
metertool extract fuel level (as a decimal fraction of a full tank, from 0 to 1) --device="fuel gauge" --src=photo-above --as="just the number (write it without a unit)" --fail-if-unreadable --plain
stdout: 0.375
